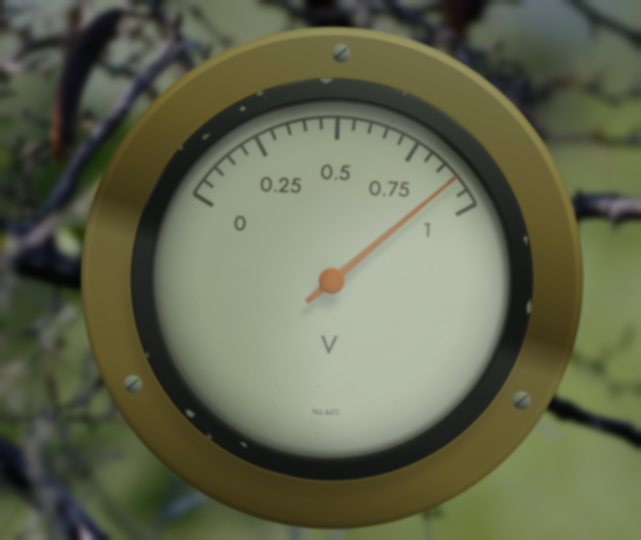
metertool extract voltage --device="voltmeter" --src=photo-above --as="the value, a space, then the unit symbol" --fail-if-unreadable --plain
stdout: 0.9 V
